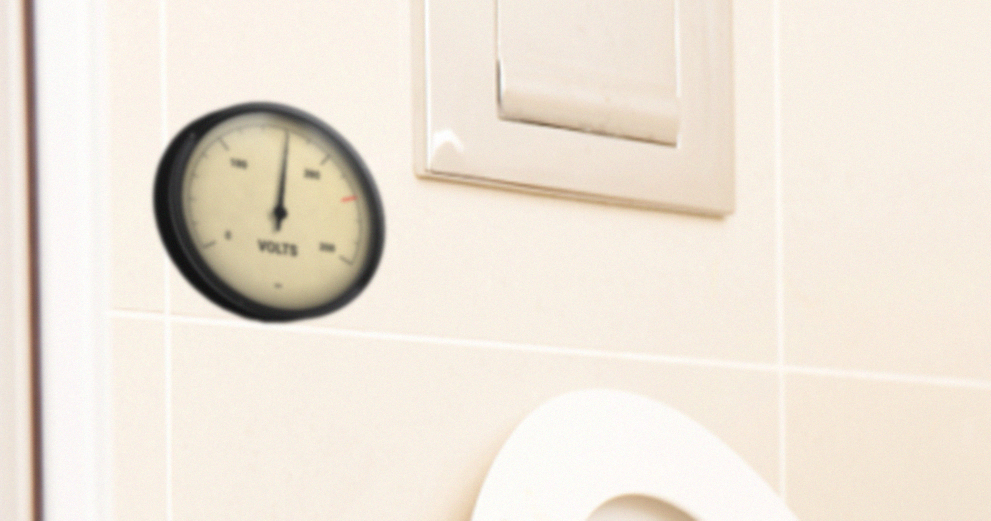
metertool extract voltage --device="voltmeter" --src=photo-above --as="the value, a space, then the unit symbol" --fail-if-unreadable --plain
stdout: 160 V
